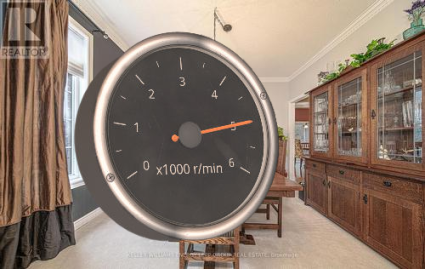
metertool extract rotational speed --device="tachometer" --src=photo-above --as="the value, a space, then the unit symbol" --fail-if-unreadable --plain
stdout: 5000 rpm
